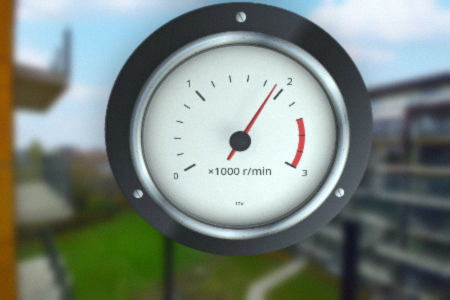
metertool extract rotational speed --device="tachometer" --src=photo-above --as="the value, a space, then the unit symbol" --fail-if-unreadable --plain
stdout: 1900 rpm
